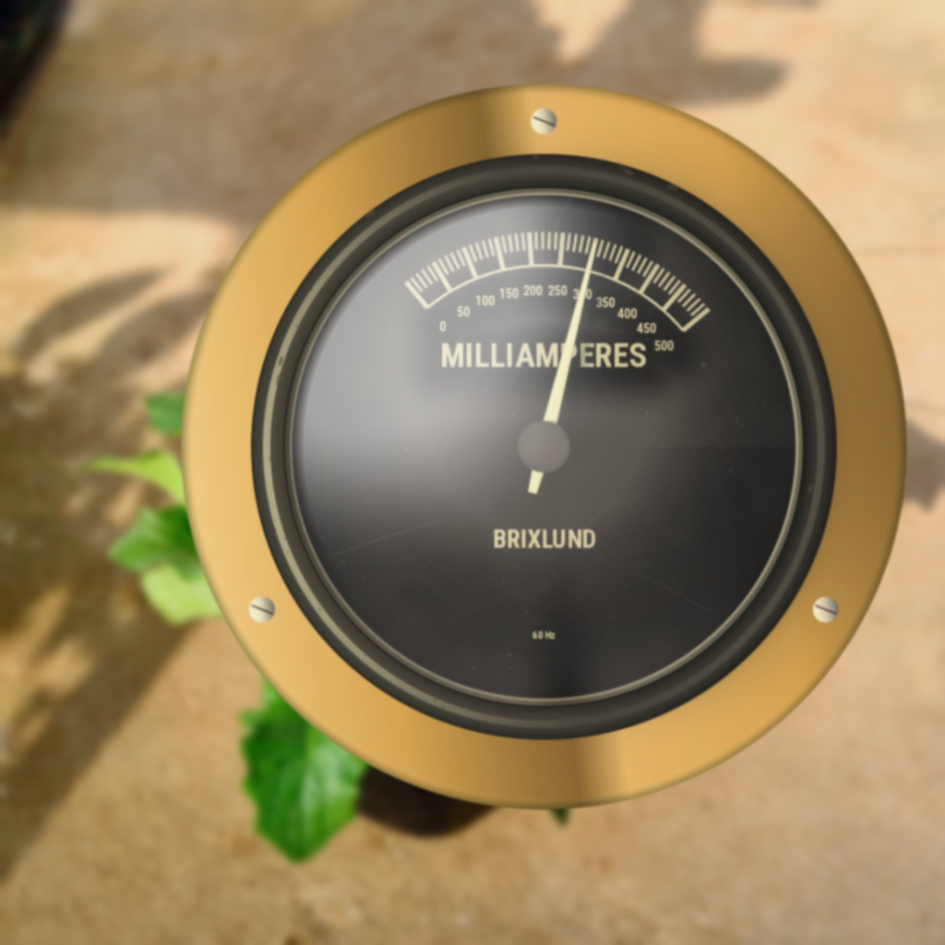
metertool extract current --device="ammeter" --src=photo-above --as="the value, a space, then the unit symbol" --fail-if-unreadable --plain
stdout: 300 mA
